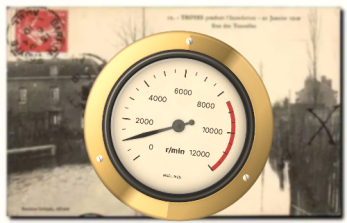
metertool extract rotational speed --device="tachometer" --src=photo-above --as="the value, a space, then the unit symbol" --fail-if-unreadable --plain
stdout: 1000 rpm
